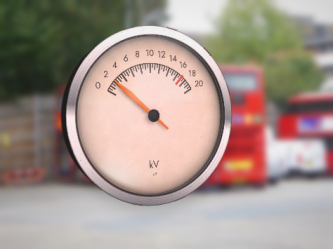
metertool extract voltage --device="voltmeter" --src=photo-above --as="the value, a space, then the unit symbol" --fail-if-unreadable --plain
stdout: 2 kV
